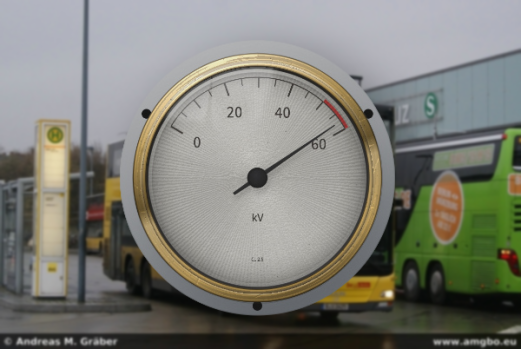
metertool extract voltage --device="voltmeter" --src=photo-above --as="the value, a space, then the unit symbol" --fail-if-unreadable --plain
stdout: 57.5 kV
